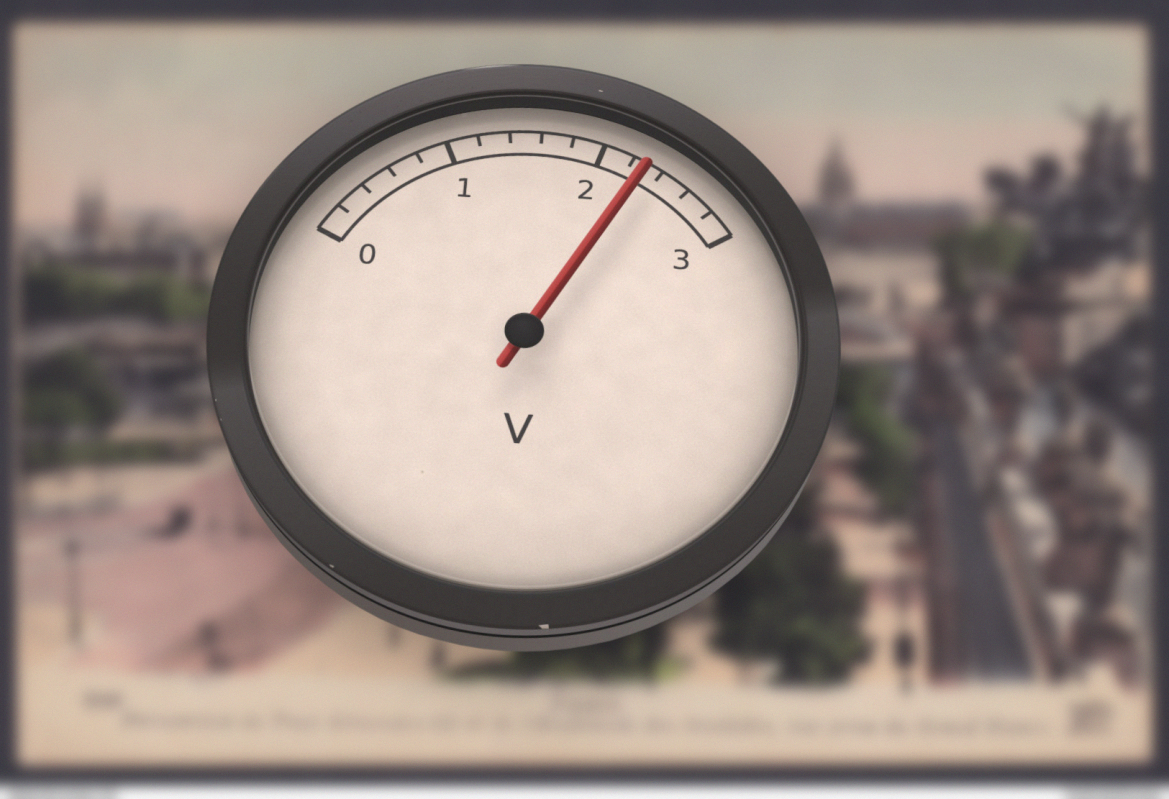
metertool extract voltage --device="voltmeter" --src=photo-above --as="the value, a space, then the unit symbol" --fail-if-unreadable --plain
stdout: 2.3 V
